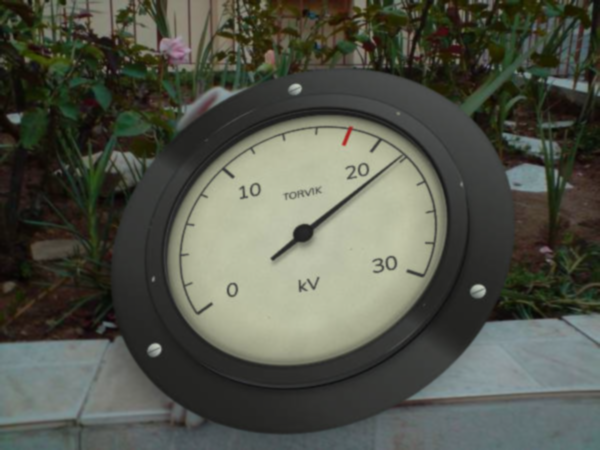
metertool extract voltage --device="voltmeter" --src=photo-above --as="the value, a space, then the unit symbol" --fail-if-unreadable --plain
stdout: 22 kV
